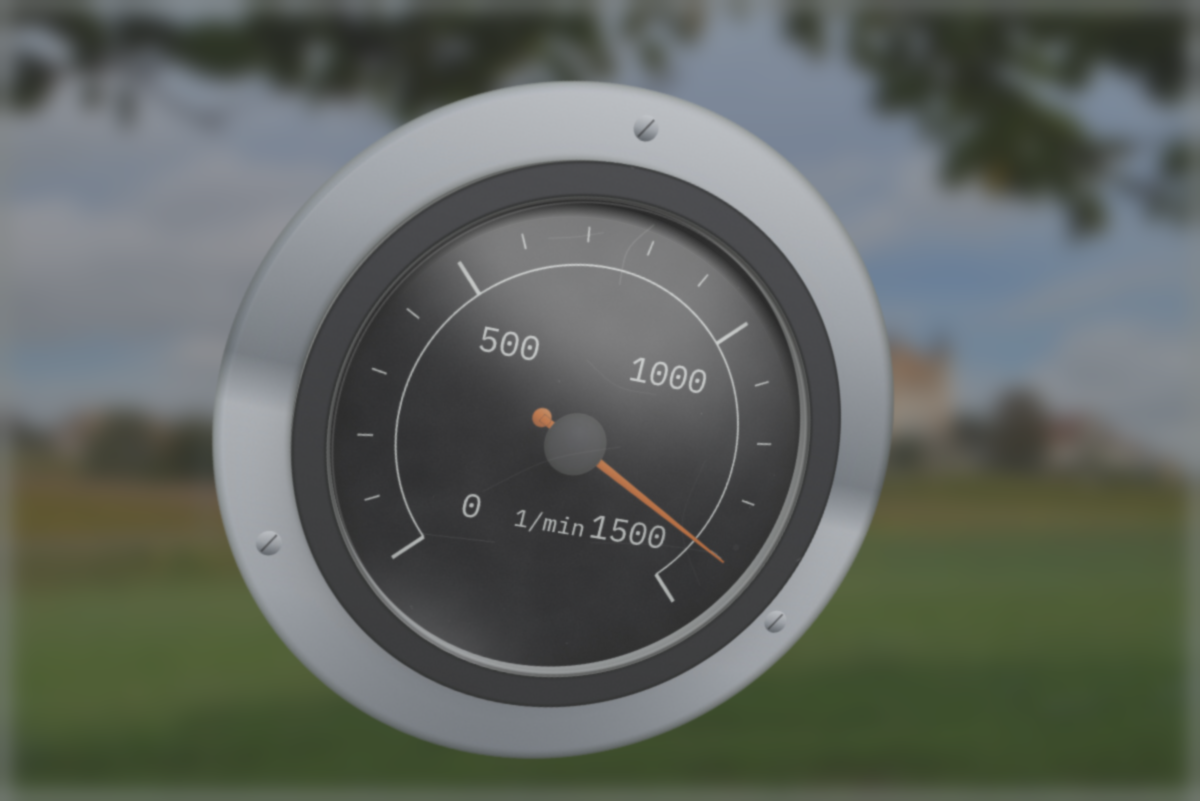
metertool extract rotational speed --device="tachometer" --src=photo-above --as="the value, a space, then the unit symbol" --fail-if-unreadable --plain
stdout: 1400 rpm
